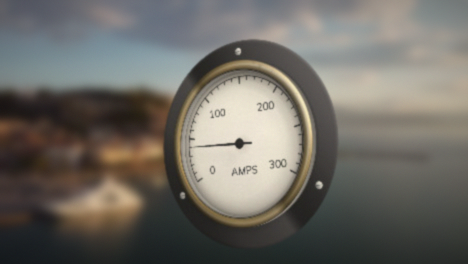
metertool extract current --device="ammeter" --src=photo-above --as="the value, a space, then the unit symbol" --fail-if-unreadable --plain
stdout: 40 A
